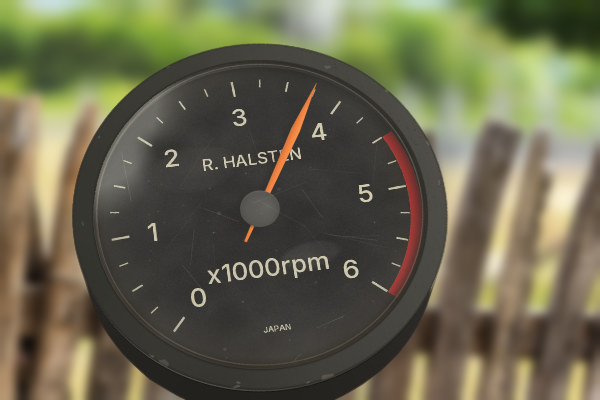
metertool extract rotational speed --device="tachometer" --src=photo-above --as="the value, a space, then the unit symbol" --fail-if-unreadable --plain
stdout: 3750 rpm
